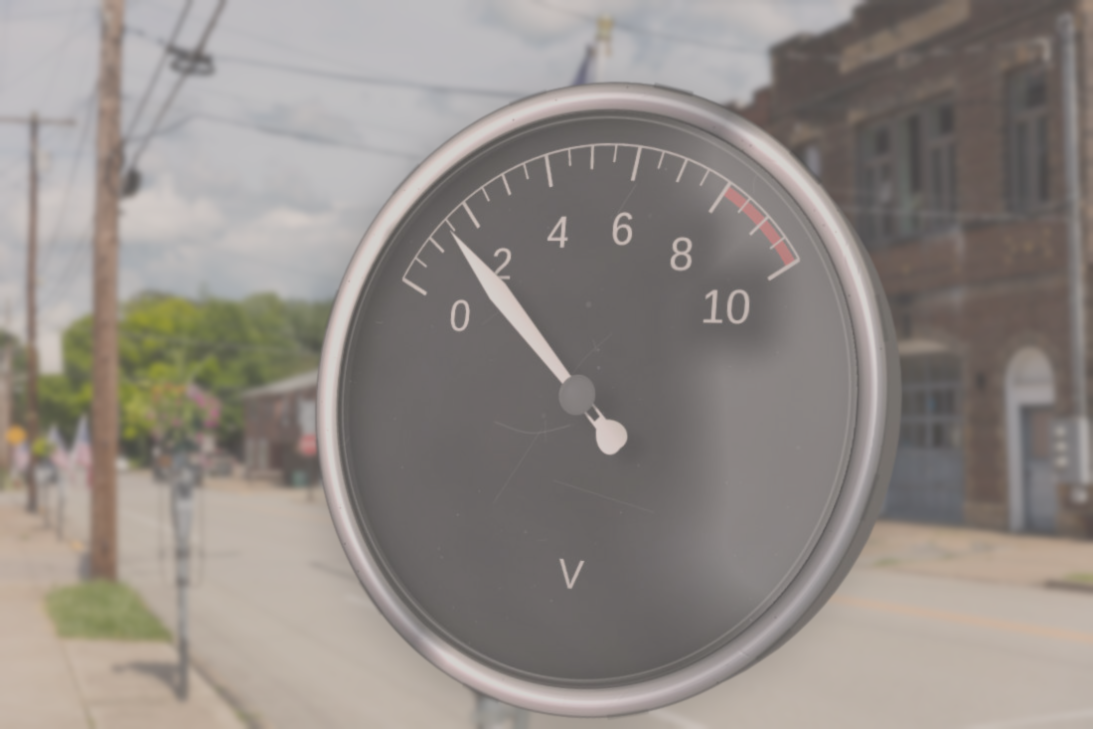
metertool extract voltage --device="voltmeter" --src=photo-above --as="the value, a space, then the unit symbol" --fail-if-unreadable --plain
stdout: 1.5 V
